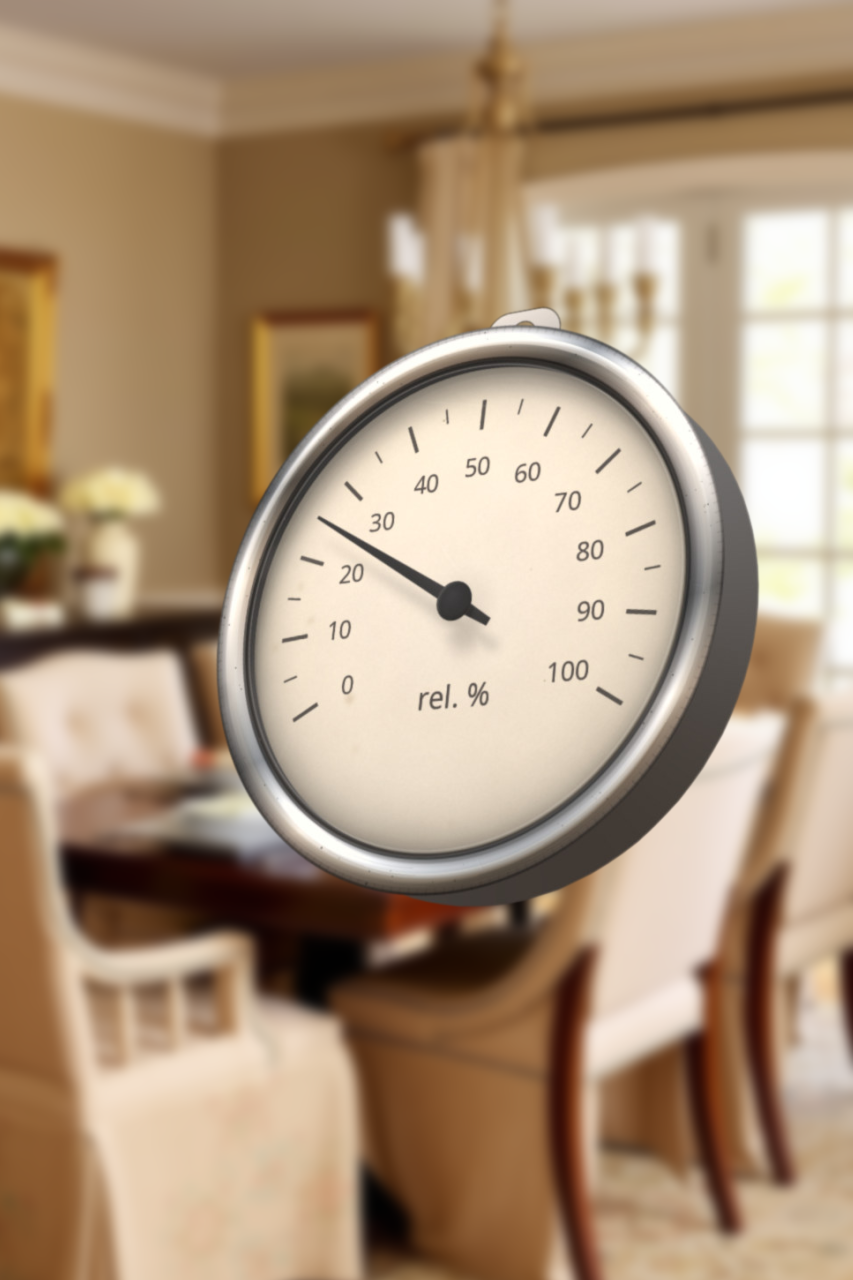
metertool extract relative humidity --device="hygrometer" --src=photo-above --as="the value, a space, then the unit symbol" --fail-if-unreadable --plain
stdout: 25 %
